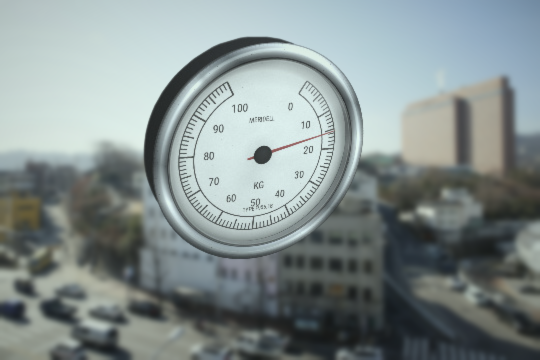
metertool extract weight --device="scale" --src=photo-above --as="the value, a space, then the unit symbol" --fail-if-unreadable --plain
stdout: 15 kg
